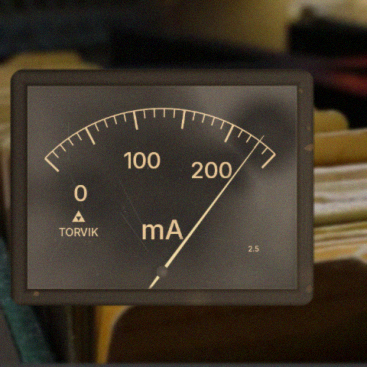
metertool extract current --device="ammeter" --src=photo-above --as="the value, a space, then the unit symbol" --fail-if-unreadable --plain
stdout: 230 mA
